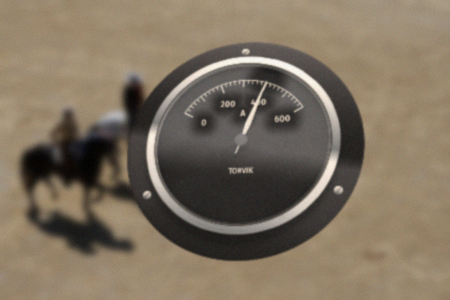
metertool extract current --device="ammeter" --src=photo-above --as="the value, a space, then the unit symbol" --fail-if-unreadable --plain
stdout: 400 A
